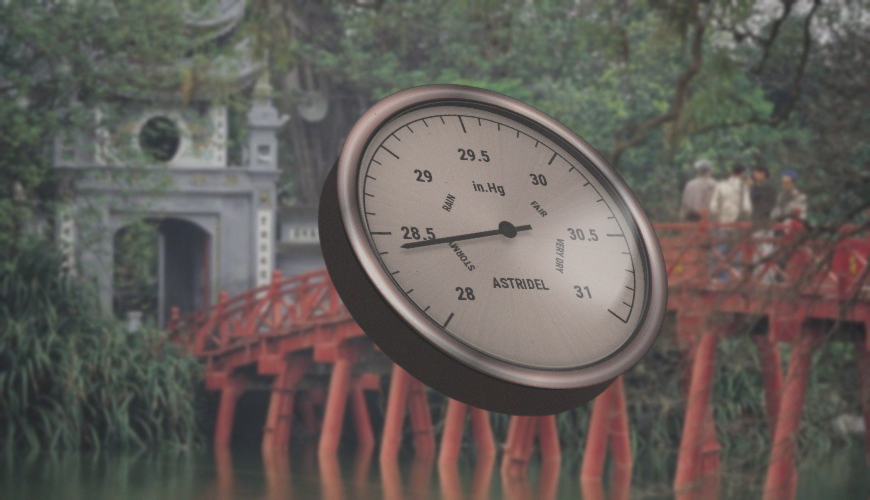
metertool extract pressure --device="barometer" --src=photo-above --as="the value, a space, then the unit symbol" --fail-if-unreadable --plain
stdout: 28.4 inHg
